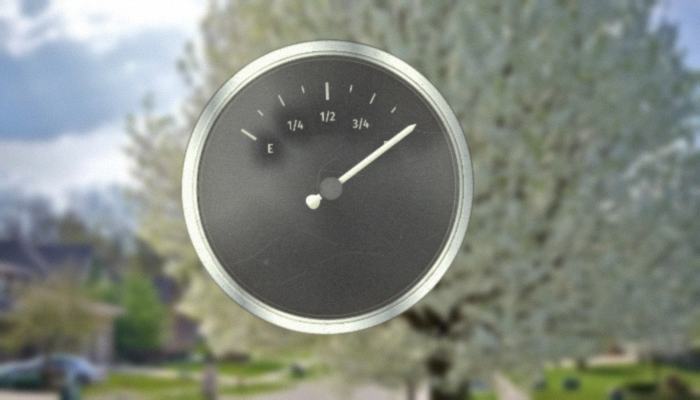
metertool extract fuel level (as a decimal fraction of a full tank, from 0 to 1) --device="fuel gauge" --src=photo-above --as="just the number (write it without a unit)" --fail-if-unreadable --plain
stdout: 1
